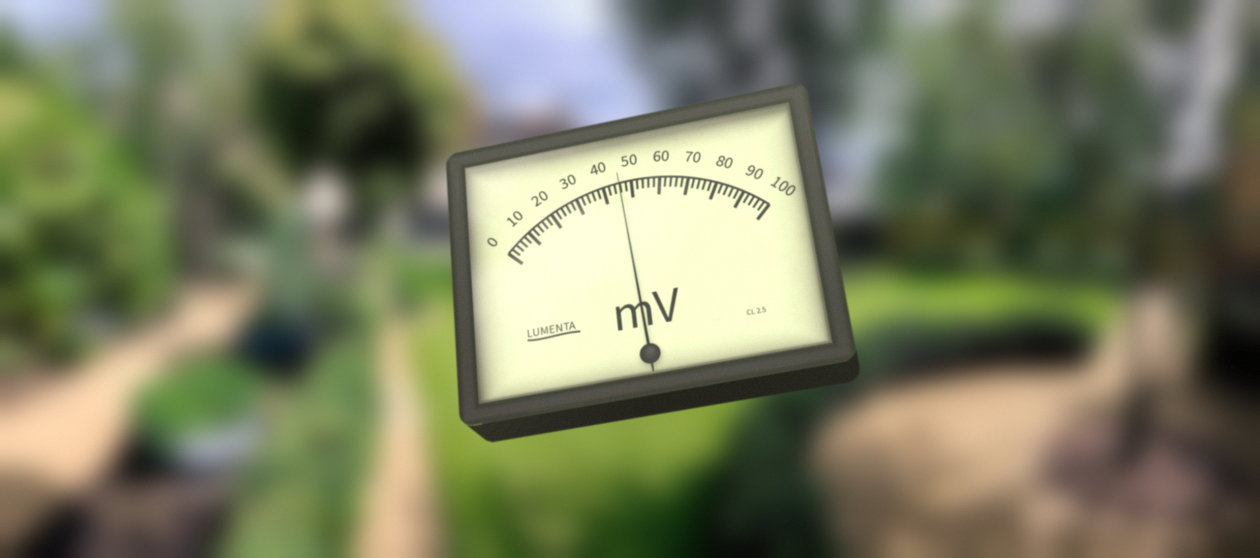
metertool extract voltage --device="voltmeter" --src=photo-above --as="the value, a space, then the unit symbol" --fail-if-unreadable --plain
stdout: 46 mV
